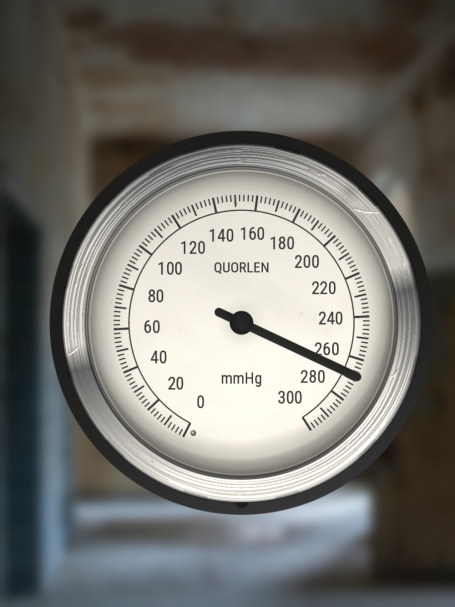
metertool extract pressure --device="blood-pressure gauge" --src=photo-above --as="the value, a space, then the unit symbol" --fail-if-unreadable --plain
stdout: 268 mmHg
